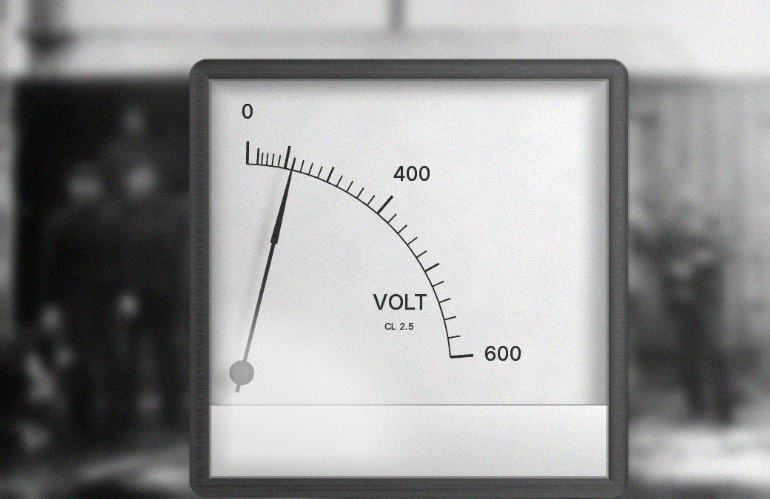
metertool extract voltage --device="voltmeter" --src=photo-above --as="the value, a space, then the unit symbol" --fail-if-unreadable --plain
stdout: 220 V
